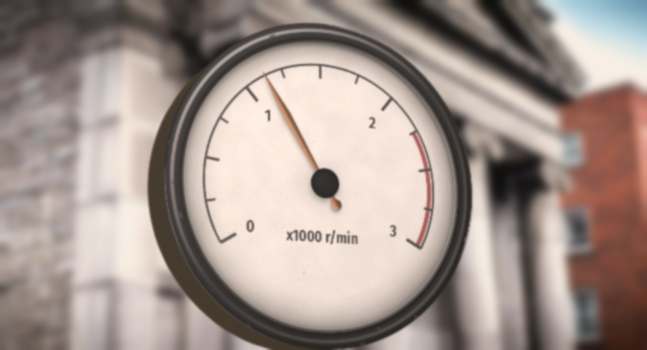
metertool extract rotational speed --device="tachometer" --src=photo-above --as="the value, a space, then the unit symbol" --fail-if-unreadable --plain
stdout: 1125 rpm
